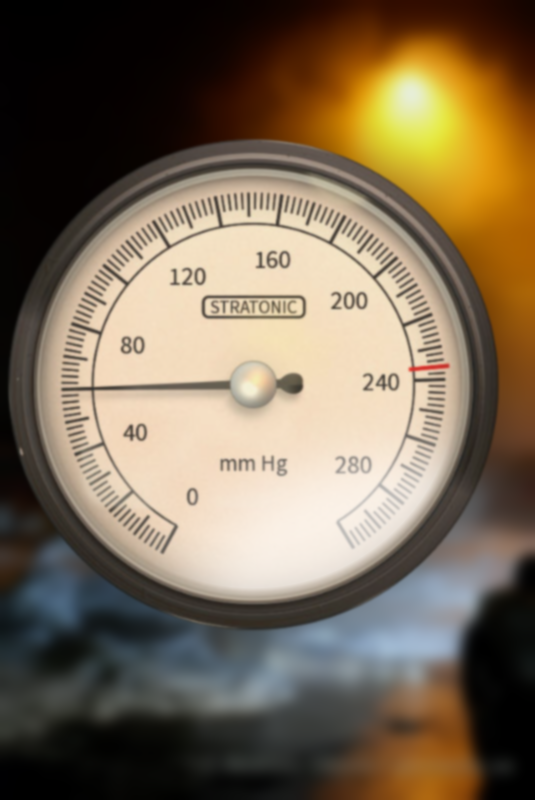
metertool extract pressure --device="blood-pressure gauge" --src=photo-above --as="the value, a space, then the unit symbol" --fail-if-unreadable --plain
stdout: 60 mmHg
